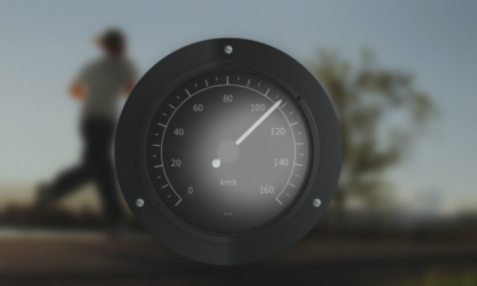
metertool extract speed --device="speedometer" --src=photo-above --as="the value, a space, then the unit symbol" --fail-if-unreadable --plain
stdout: 107.5 km/h
